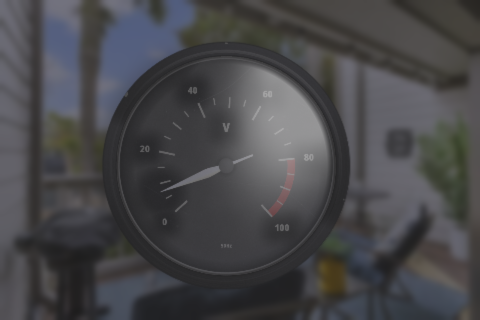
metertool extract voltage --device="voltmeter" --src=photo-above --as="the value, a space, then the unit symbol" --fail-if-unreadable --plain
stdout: 7.5 V
